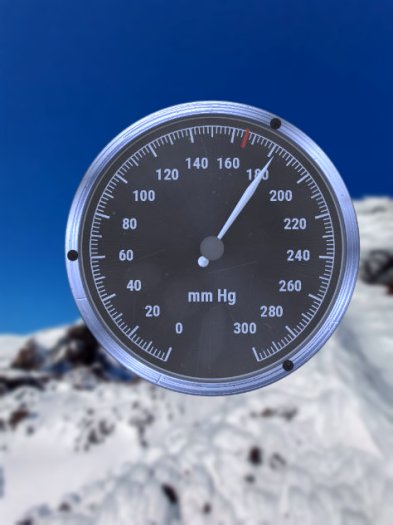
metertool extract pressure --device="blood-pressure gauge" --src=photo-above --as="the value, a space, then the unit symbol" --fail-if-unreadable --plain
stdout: 182 mmHg
